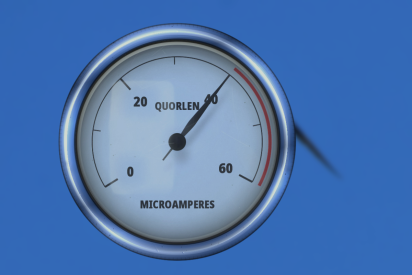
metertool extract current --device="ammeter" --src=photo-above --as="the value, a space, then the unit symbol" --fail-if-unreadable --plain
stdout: 40 µA
